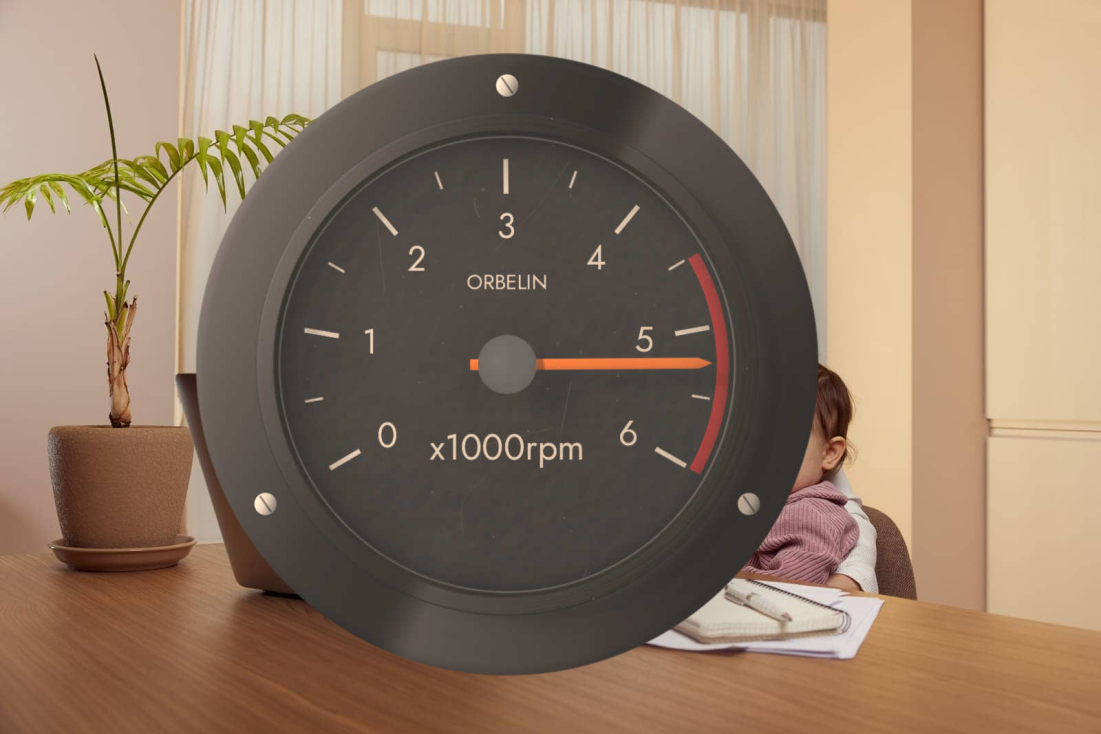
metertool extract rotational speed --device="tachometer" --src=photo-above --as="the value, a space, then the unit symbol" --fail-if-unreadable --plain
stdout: 5250 rpm
